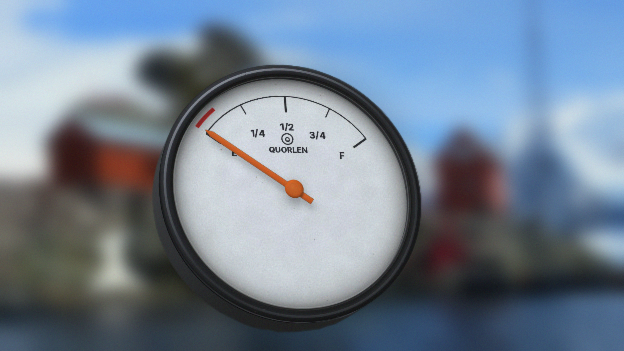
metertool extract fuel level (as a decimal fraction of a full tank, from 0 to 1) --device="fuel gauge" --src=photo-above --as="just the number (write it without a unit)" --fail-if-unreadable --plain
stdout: 0
